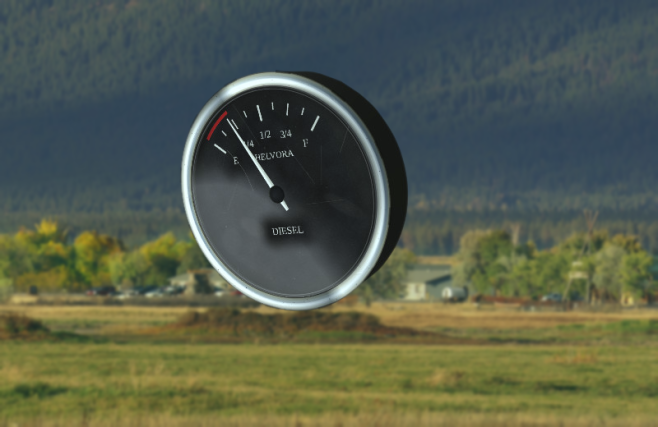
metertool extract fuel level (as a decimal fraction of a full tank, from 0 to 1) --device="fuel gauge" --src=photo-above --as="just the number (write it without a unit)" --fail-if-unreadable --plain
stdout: 0.25
